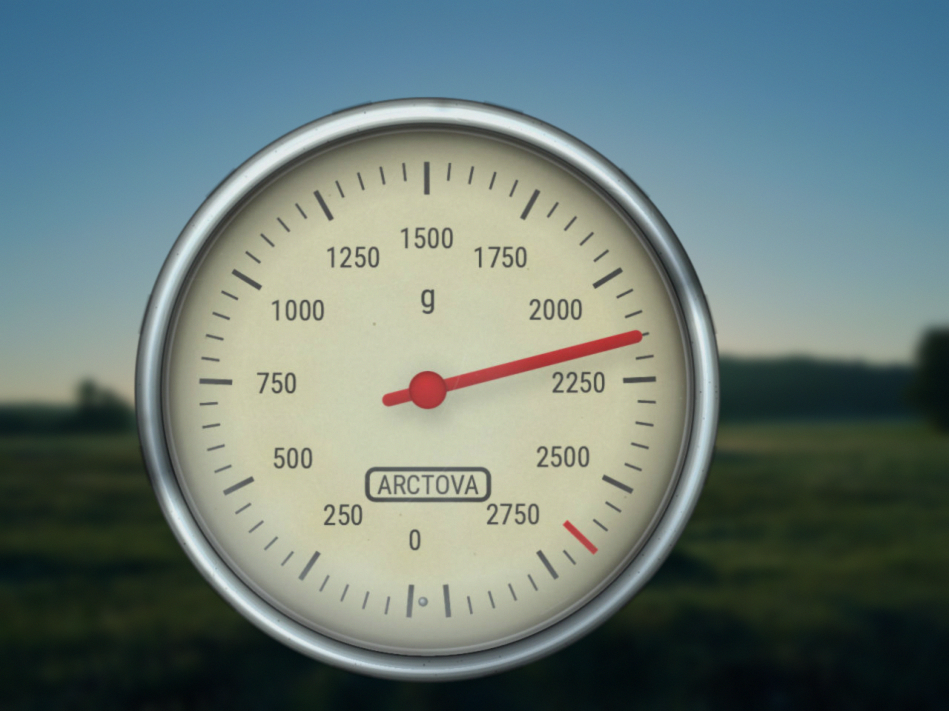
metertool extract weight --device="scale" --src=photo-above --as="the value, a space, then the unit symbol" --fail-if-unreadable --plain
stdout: 2150 g
